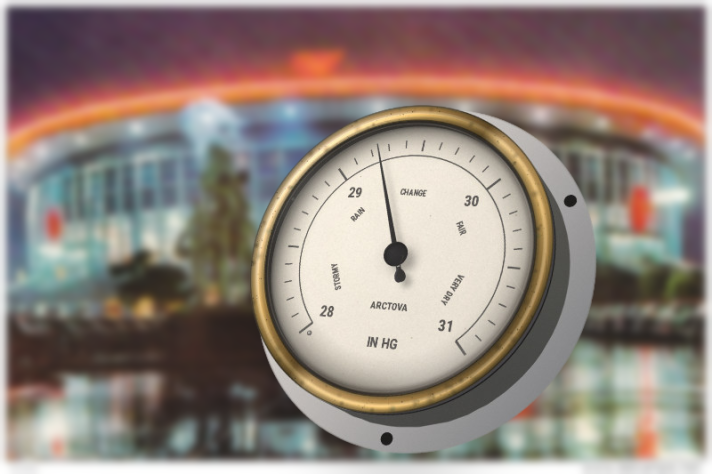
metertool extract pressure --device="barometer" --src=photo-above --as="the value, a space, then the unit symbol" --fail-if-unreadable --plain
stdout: 29.25 inHg
